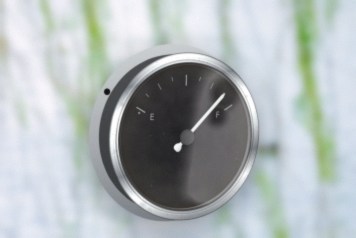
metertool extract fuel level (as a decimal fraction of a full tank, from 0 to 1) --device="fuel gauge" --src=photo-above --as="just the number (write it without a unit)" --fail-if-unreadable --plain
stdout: 0.875
